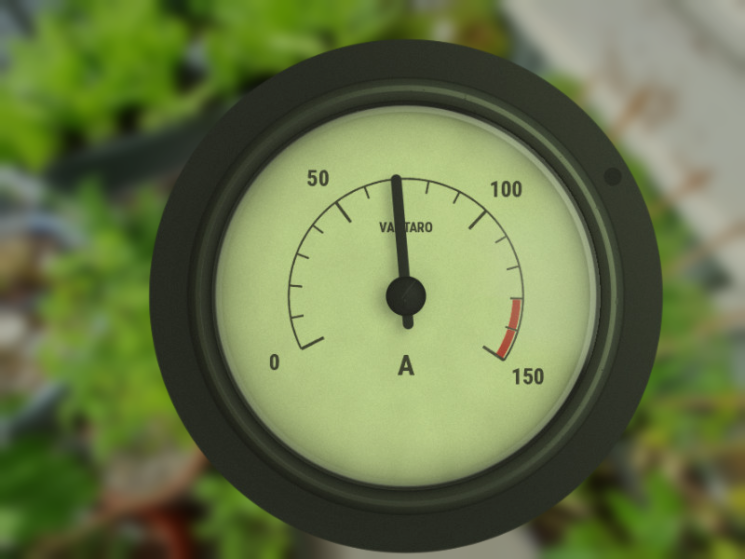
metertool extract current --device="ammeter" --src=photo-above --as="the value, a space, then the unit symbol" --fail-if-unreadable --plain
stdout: 70 A
